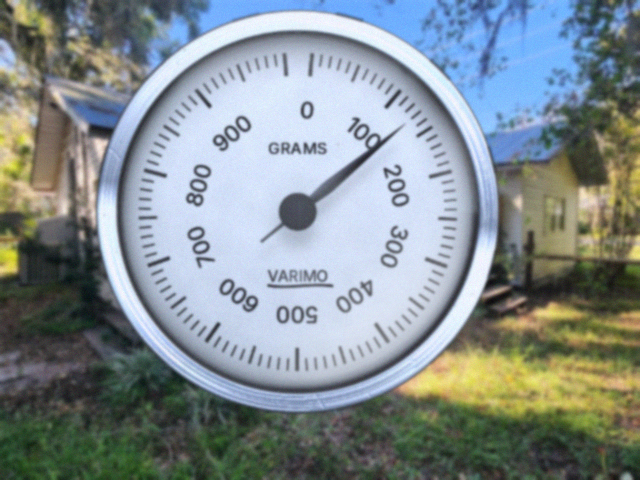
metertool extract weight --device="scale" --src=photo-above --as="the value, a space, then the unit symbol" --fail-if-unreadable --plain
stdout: 130 g
